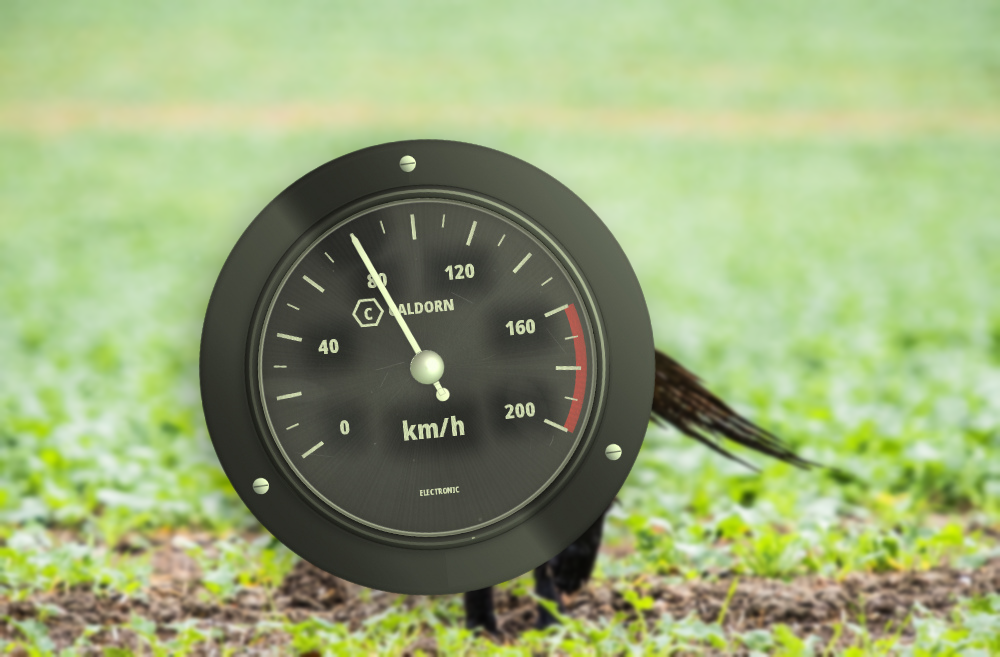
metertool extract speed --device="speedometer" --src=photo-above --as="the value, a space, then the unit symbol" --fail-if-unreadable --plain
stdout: 80 km/h
